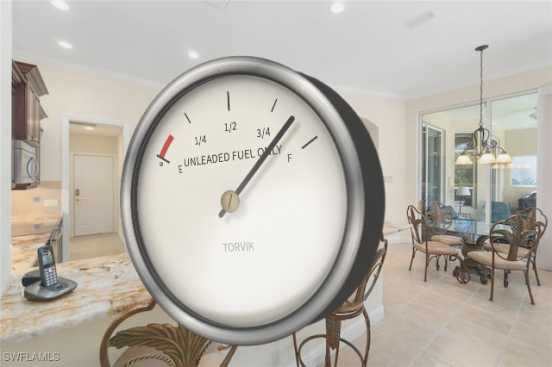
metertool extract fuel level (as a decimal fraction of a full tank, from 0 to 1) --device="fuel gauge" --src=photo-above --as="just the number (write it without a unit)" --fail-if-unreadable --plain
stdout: 0.875
